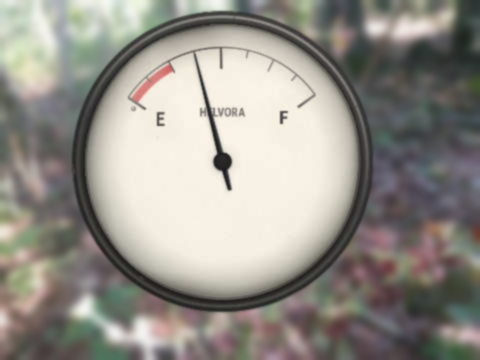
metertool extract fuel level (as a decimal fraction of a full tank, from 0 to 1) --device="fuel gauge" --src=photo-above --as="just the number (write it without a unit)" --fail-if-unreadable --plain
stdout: 0.375
